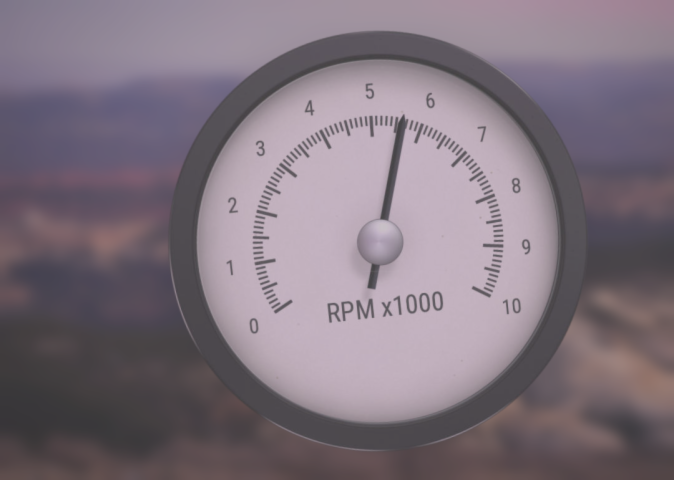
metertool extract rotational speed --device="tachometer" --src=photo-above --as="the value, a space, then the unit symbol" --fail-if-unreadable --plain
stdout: 5600 rpm
